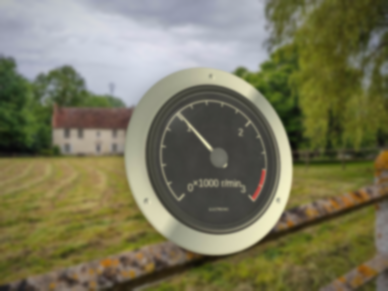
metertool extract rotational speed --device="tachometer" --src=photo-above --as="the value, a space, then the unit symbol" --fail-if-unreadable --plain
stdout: 1000 rpm
